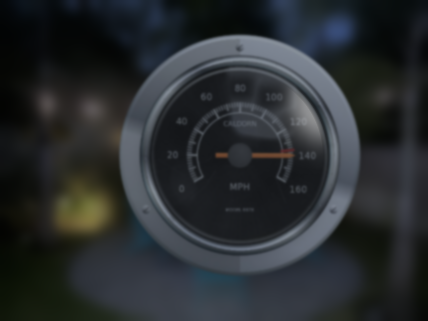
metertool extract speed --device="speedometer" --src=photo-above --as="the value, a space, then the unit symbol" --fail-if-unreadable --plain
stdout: 140 mph
